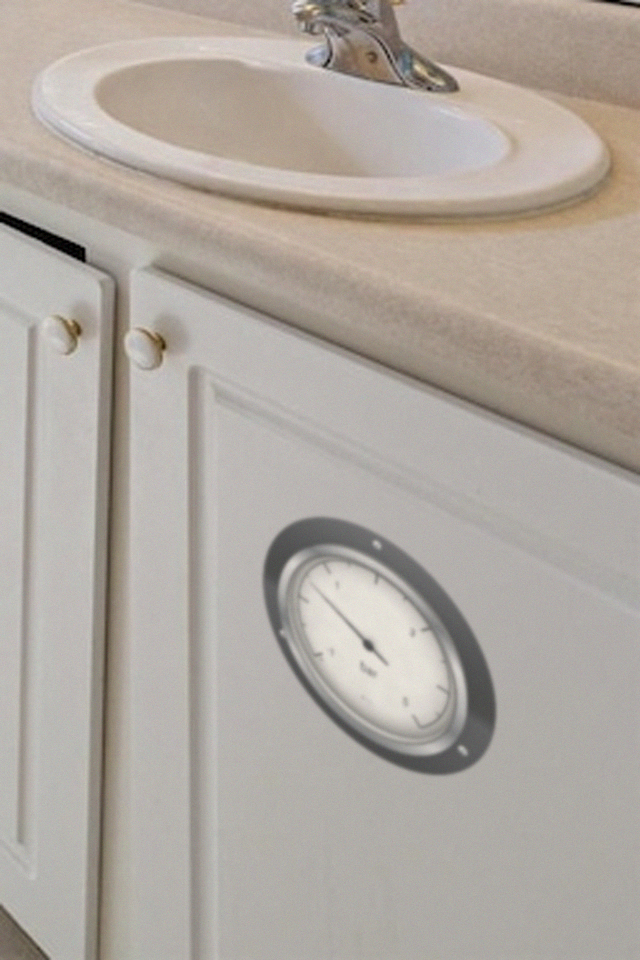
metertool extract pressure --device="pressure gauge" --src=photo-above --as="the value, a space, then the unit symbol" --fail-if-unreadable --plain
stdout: 0.5 bar
